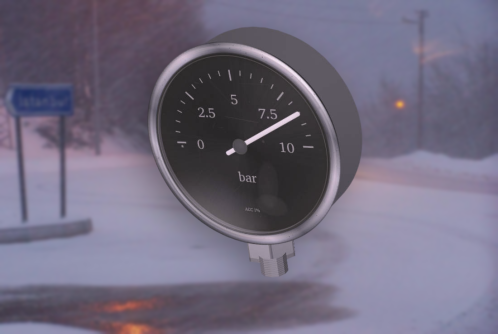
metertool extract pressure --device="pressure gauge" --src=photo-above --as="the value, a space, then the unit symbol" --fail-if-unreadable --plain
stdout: 8.5 bar
